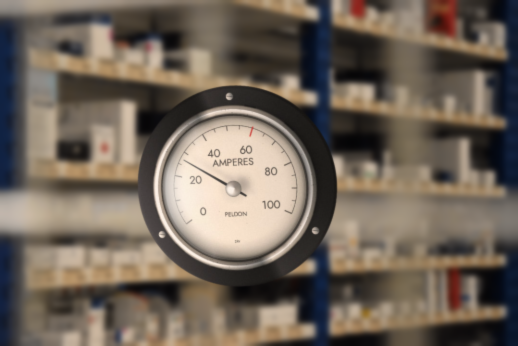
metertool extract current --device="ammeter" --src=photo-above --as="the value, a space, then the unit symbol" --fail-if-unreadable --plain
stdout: 27.5 A
